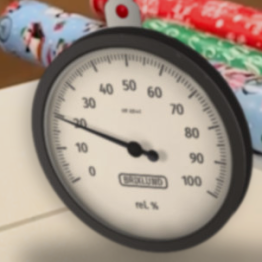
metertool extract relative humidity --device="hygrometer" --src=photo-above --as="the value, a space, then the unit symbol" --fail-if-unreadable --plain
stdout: 20 %
